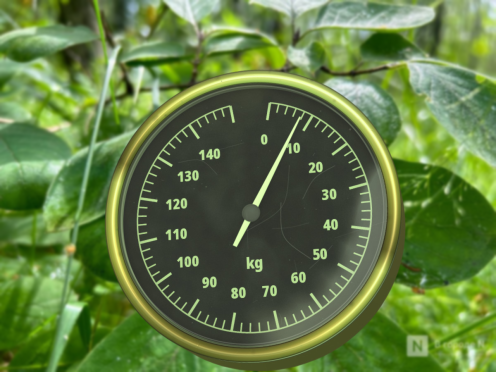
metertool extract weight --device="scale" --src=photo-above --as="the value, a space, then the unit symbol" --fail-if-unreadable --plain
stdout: 8 kg
